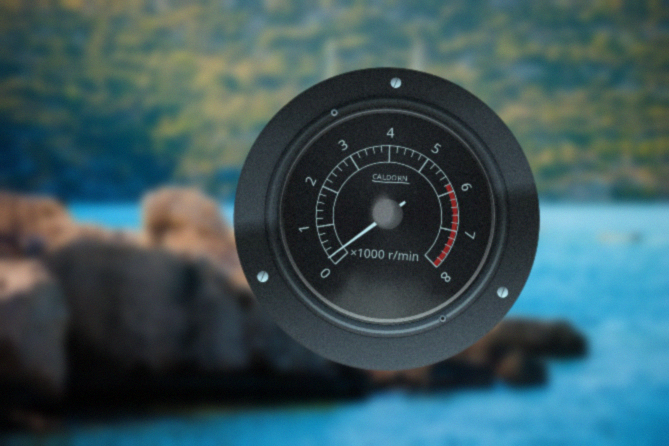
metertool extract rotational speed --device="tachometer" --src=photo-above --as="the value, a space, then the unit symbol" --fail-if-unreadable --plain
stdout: 200 rpm
